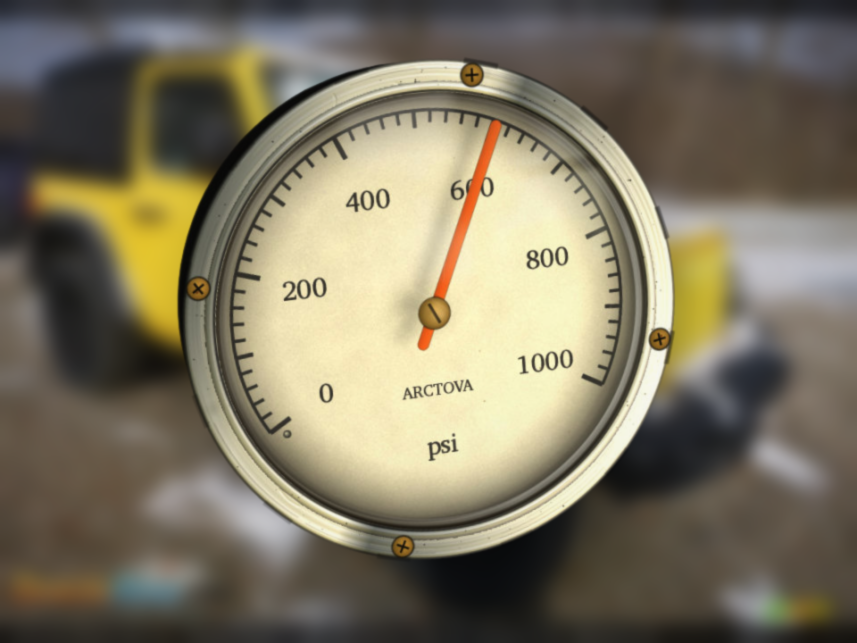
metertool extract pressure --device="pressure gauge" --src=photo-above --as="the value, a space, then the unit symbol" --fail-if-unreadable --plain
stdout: 600 psi
